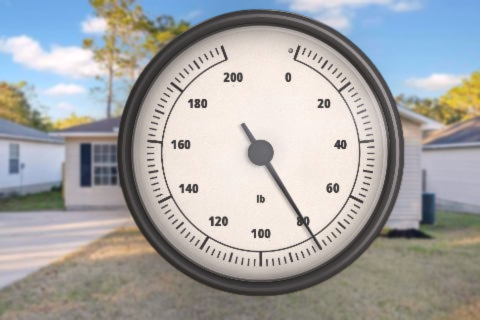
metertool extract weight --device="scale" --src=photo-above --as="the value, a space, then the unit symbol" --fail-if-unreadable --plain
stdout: 80 lb
